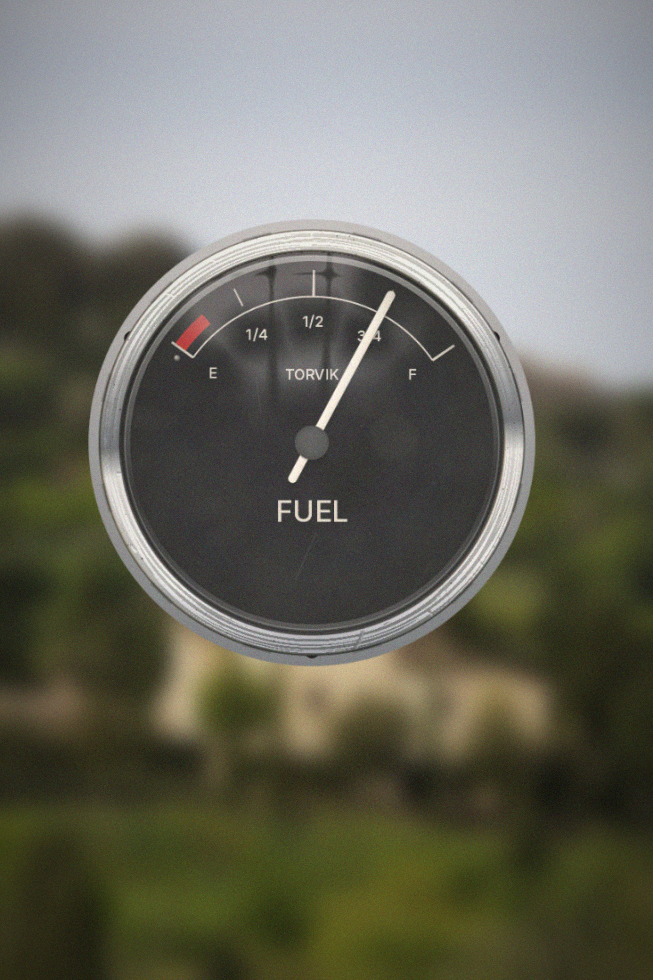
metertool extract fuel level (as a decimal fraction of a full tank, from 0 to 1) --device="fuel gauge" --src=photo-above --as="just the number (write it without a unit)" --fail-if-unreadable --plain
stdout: 0.75
